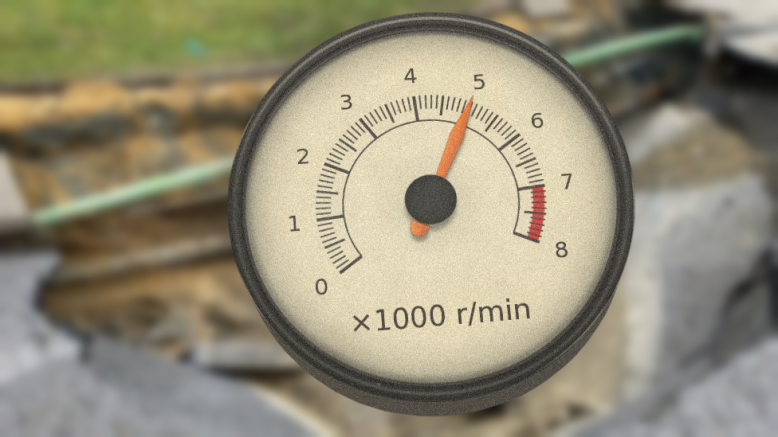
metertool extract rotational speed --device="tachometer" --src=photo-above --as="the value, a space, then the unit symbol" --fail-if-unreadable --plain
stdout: 5000 rpm
